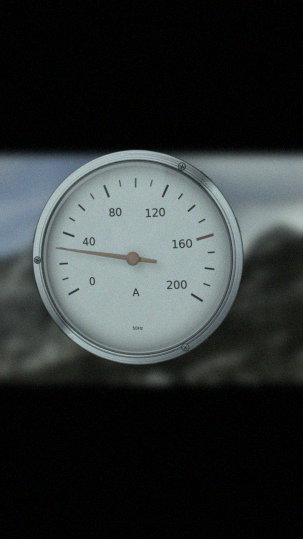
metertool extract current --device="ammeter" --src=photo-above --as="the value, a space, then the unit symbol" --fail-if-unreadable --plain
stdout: 30 A
